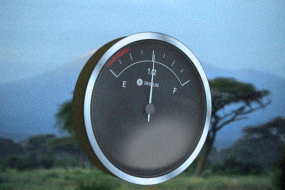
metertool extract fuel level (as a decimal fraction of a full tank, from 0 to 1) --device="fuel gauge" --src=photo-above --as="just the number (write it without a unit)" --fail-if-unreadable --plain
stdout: 0.5
